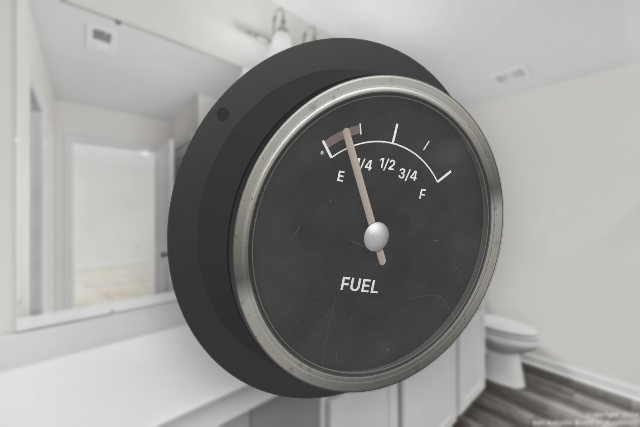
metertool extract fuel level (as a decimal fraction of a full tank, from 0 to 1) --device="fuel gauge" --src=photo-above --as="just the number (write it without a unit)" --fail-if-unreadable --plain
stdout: 0.125
